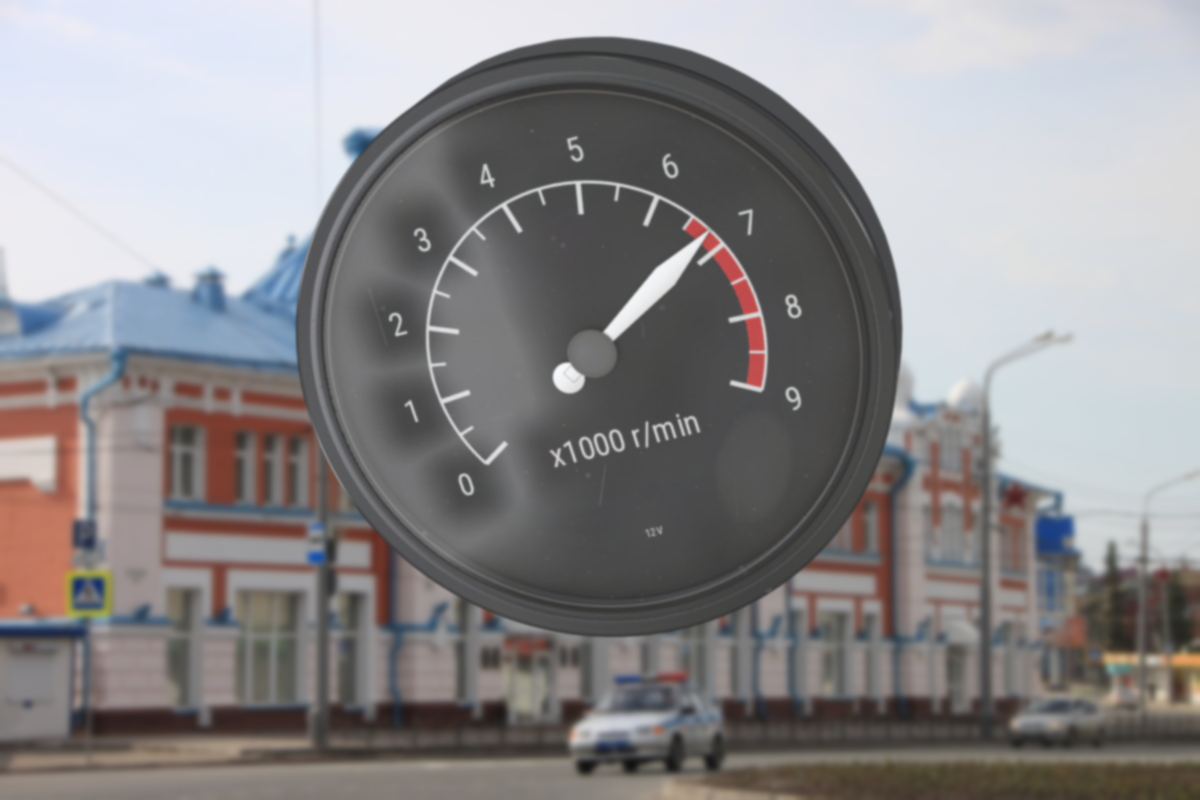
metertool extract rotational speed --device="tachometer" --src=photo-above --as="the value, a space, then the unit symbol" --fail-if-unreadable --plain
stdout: 6750 rpm
